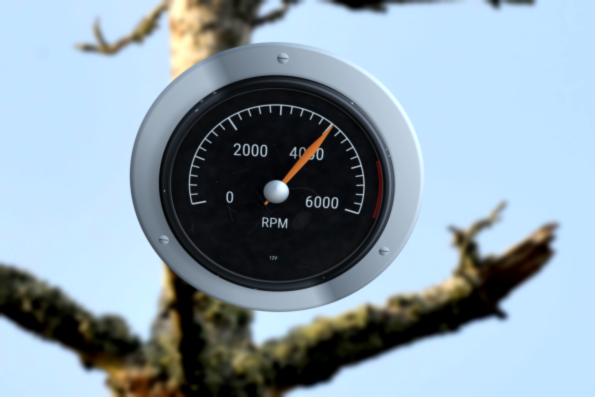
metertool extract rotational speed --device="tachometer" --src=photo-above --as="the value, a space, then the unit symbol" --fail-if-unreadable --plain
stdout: 4000 rpm
